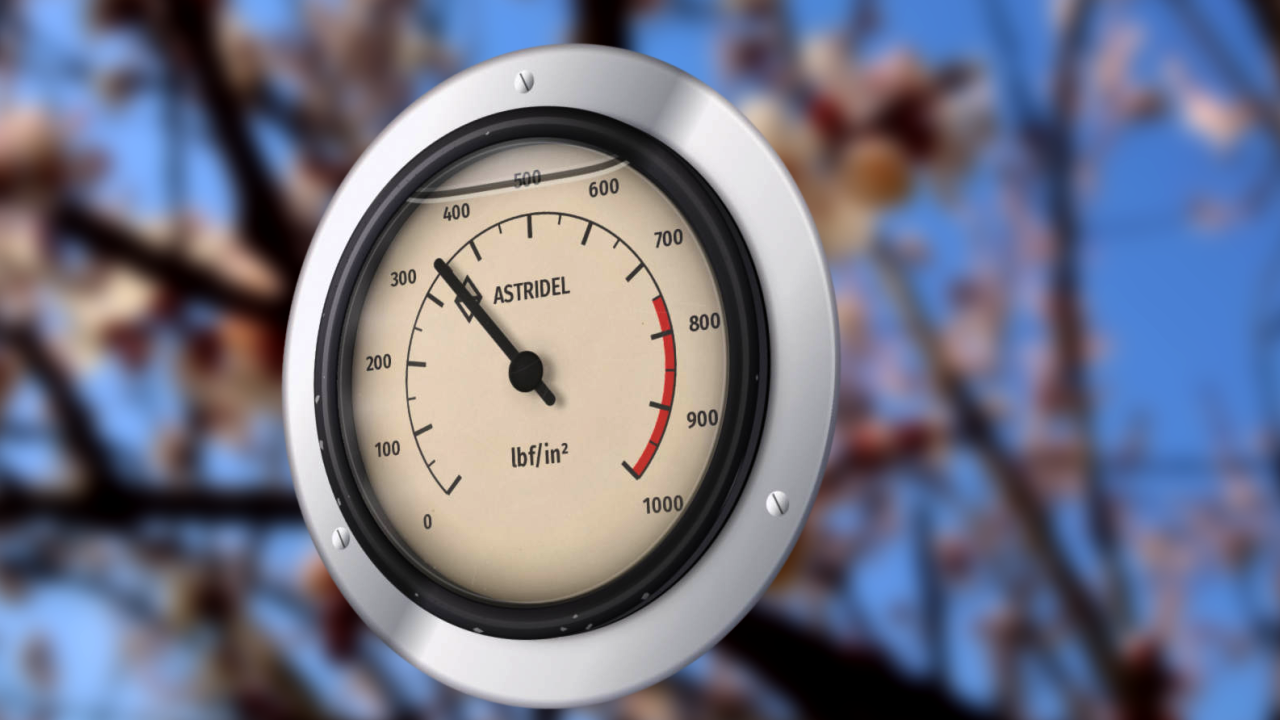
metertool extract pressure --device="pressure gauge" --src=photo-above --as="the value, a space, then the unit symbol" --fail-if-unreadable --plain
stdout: 350 psi
